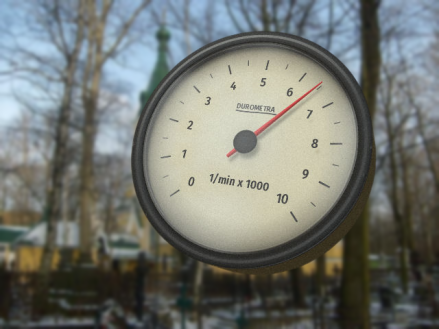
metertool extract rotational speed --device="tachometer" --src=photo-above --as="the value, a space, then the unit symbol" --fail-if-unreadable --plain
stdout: 6500 rpm
